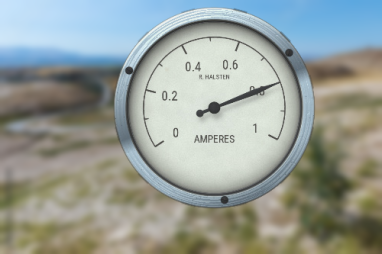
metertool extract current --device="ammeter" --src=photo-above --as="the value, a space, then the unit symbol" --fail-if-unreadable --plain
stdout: 0.8 A
